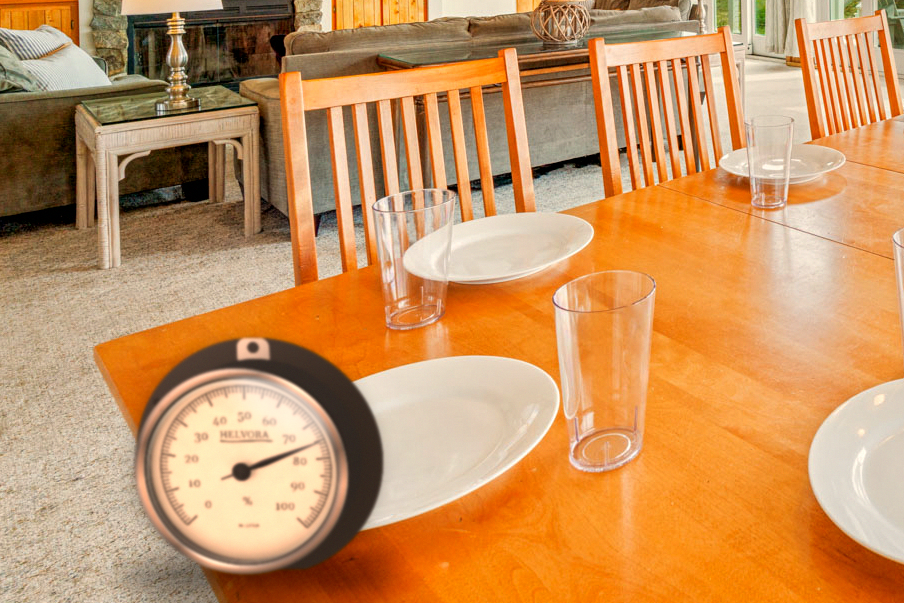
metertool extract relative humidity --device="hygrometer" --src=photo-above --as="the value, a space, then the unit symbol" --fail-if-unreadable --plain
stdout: 75 %
